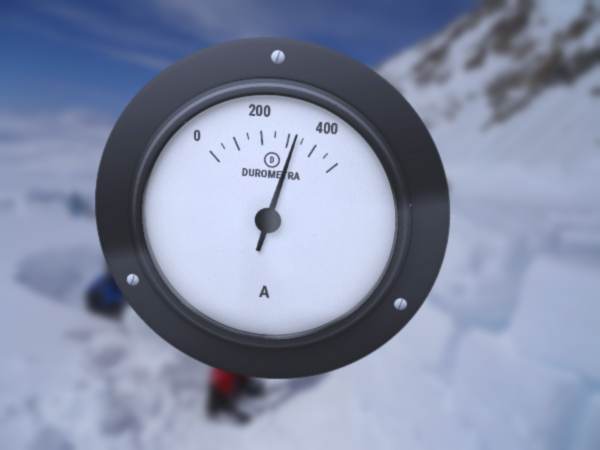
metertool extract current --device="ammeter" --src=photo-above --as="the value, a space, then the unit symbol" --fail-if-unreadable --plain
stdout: 325 A
